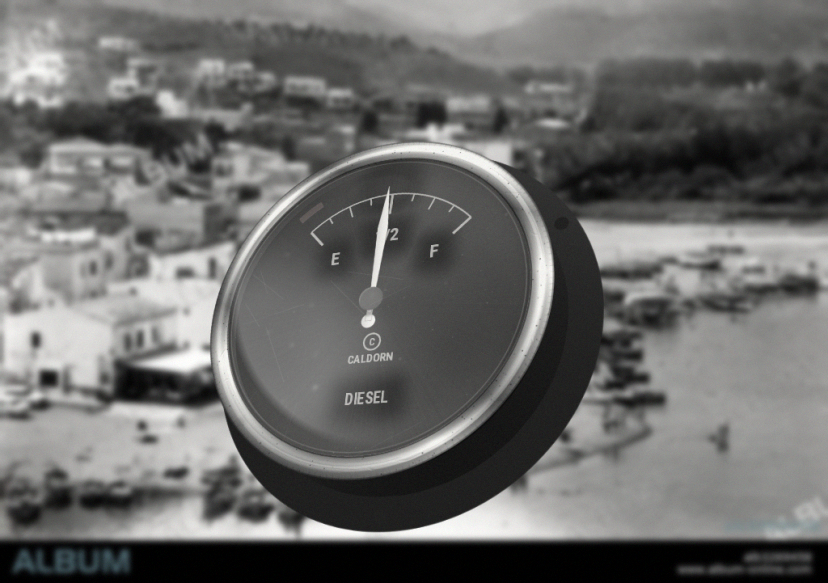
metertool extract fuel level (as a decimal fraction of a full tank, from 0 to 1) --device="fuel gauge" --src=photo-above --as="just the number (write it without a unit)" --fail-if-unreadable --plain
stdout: 0.5
